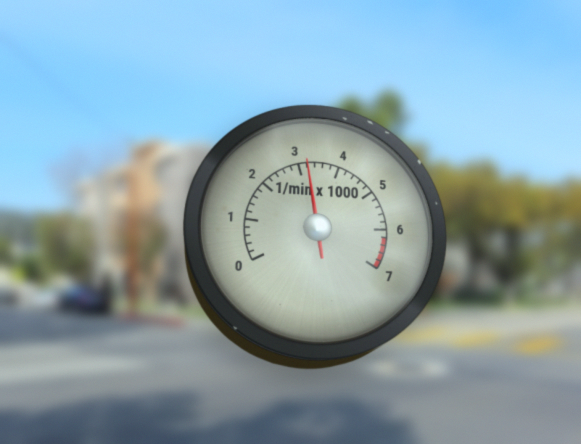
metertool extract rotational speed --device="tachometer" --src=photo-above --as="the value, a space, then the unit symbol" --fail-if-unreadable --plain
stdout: 3200 rpm
